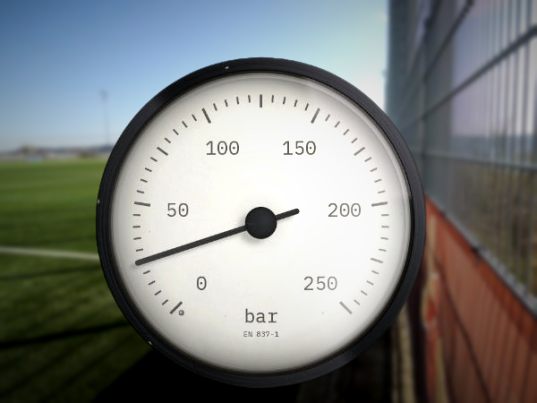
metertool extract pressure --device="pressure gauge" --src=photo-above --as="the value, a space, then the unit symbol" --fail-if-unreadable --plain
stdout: 25 bar
